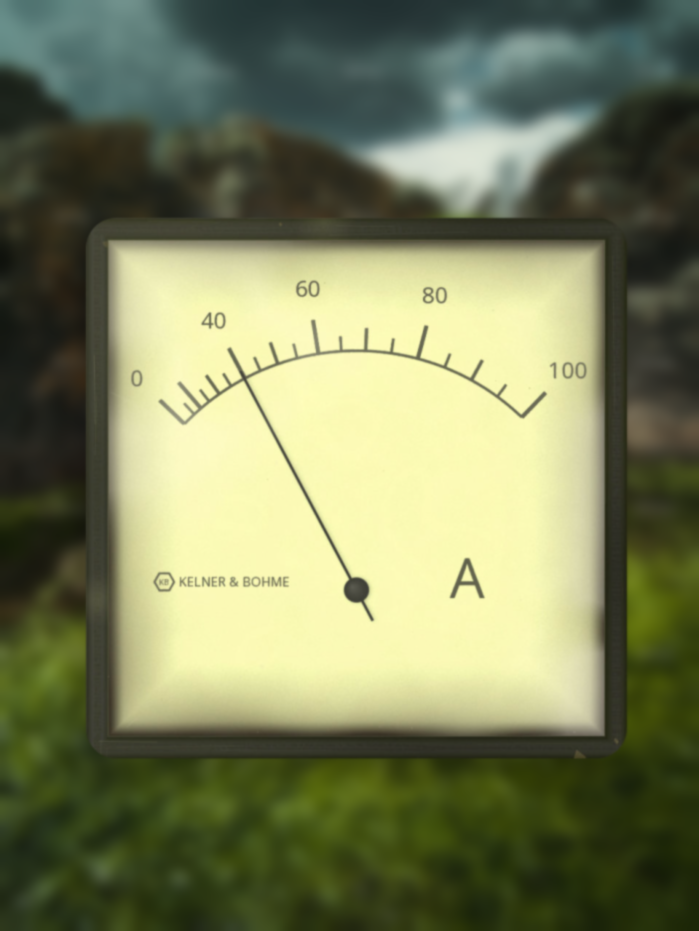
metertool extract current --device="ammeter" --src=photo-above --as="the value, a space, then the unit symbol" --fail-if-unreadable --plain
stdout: 40 A
